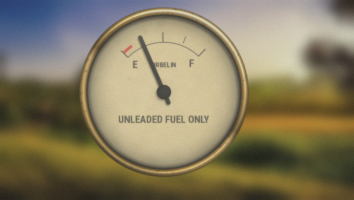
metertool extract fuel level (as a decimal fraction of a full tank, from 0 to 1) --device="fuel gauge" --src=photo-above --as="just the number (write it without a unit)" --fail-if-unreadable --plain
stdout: 0.25
